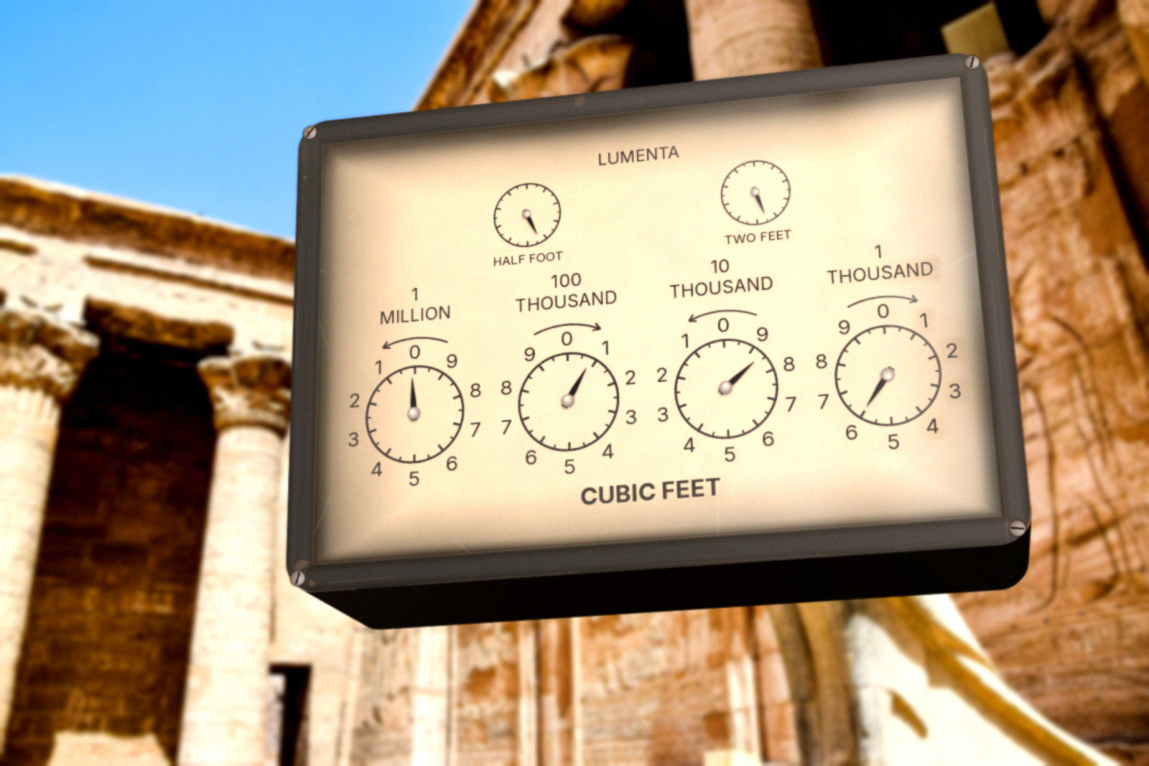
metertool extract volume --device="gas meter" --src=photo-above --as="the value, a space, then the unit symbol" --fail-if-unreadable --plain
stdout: 8600 ft³
